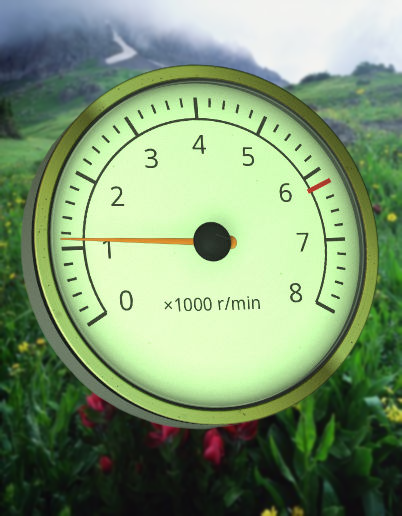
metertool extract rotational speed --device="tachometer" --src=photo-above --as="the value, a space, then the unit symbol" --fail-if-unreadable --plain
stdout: 1100 rpm
